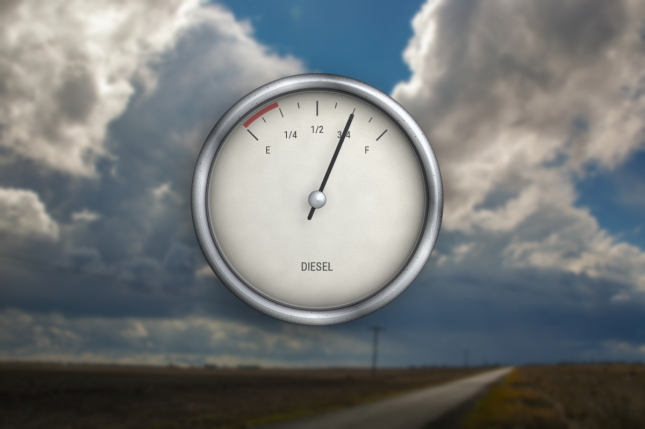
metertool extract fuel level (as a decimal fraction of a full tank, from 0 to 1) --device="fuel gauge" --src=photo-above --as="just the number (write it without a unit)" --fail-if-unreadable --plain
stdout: 0.75
